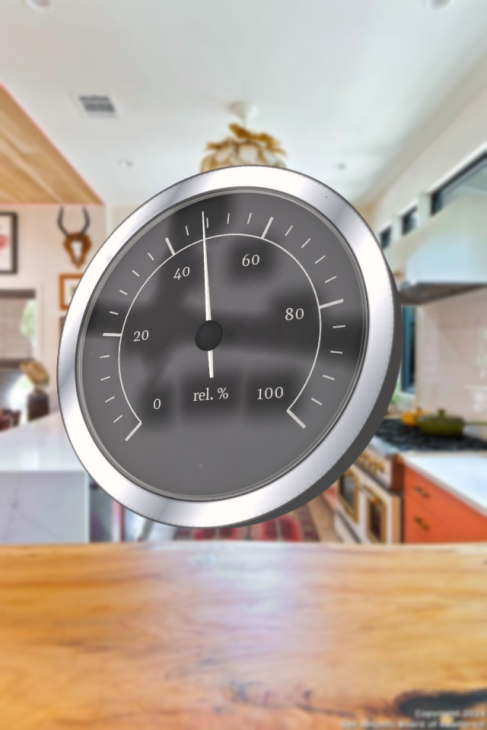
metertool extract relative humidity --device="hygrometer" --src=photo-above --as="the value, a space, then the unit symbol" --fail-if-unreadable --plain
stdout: 48 %
